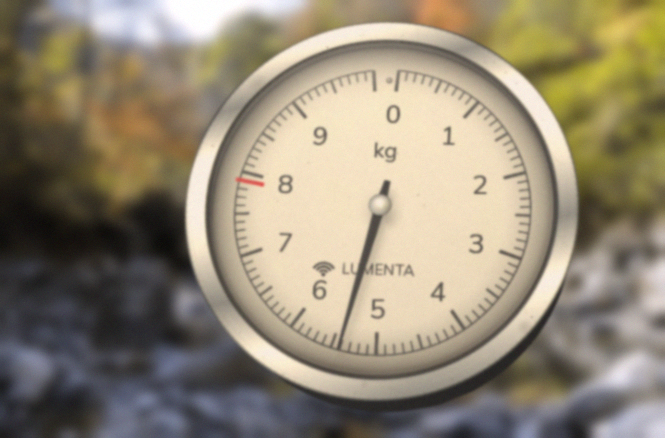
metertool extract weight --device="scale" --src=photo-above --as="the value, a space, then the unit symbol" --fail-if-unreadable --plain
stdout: 5.4 kg
